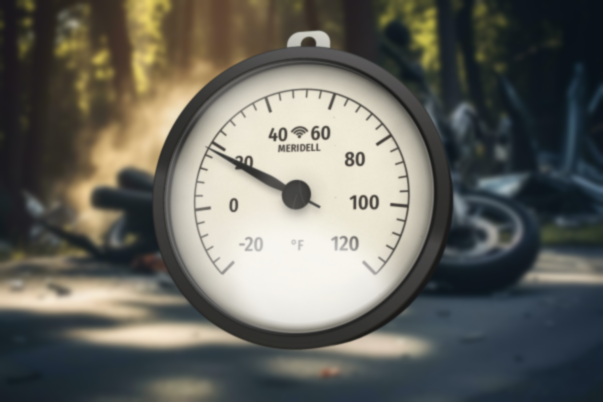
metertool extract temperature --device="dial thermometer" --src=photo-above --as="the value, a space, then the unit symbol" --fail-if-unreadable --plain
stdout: 18 °F
